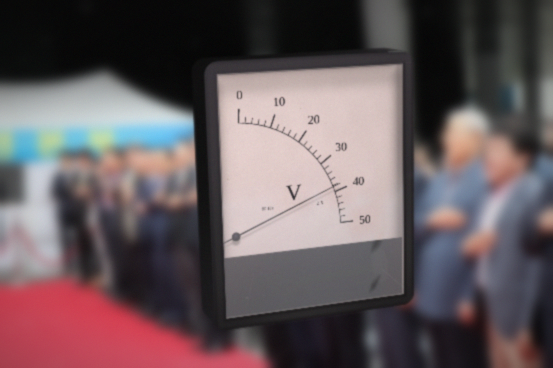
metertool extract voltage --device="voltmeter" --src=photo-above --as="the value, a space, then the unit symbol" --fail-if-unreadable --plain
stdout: 38 V
